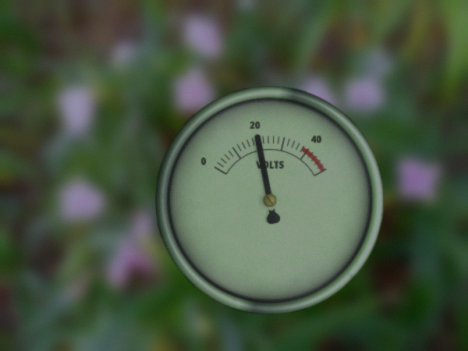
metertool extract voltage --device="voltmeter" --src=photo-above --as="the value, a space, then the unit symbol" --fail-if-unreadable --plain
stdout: 20 V
